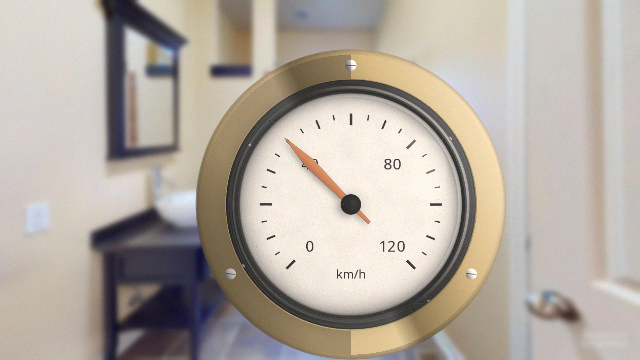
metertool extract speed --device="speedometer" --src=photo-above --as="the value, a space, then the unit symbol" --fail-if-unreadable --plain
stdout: 40 km/h
